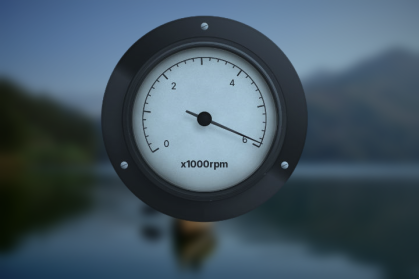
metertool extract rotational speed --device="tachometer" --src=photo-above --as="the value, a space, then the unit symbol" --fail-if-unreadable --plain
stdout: 5900 rpm
